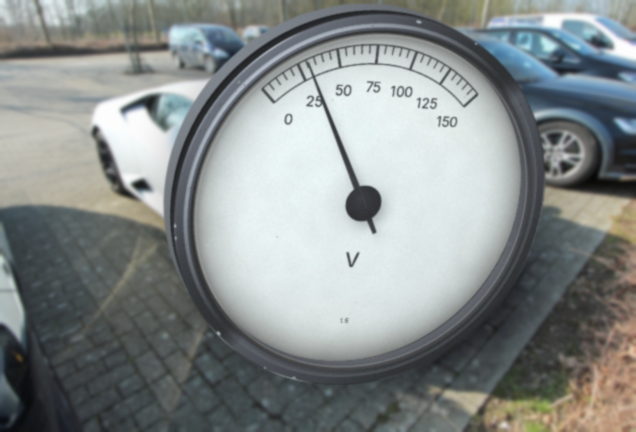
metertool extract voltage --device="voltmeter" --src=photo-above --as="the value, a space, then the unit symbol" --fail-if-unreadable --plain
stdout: 30 V
